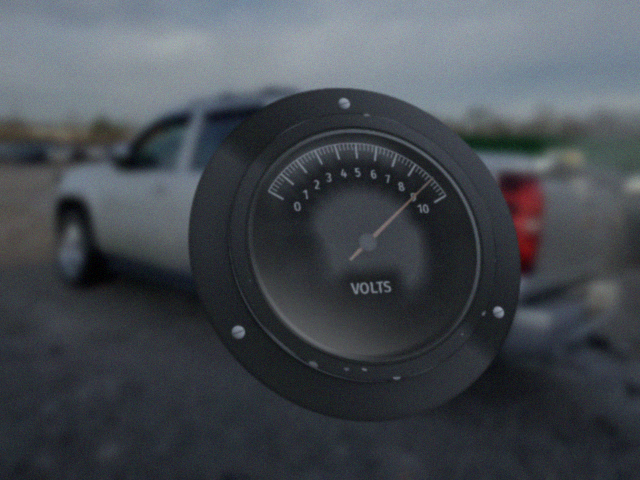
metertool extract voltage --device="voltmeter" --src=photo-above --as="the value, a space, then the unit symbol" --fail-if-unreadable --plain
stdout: 9 V
